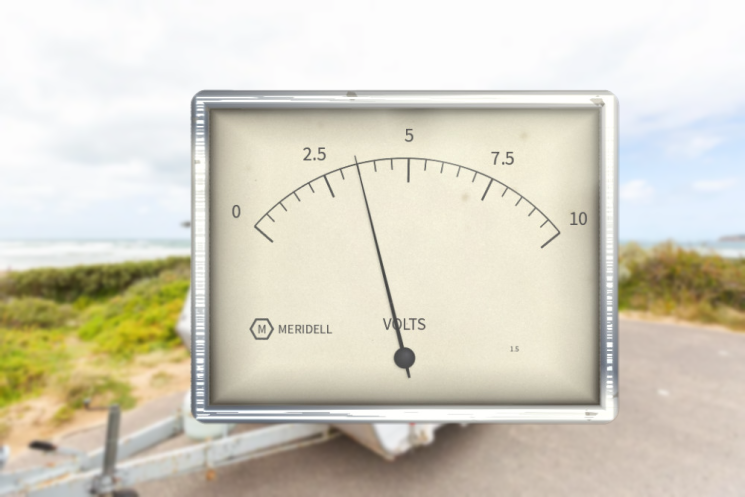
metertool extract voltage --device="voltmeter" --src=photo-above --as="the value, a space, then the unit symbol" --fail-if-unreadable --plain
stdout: 3.5 V
